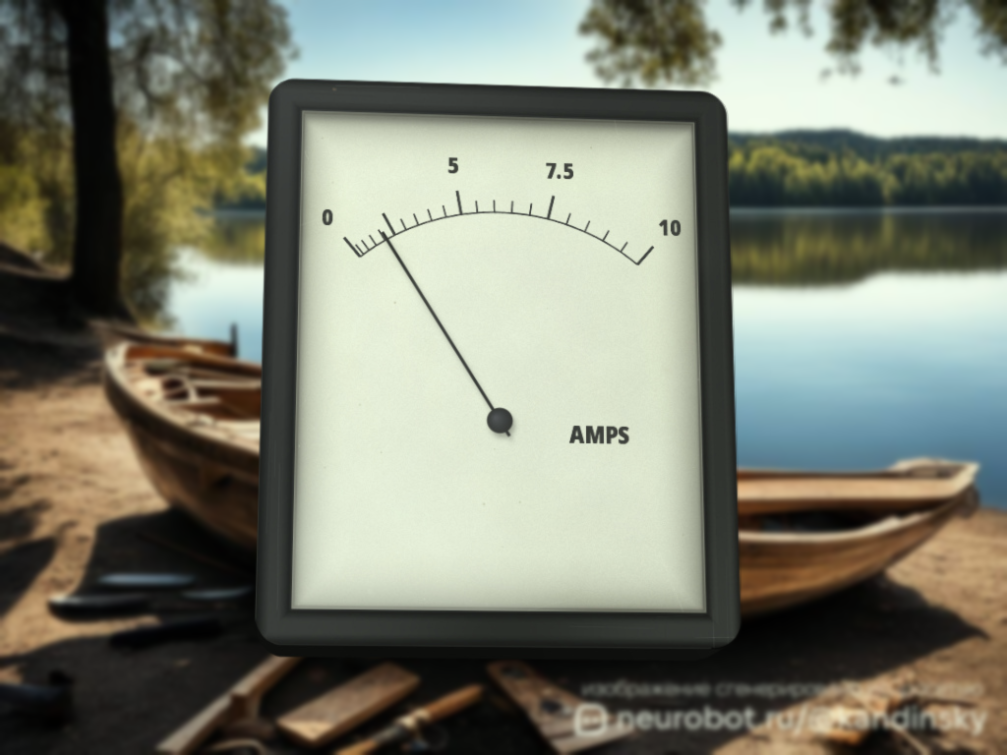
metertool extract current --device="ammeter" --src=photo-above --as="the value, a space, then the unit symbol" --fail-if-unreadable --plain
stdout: 2 A
